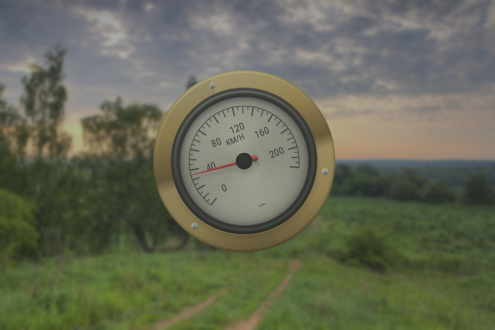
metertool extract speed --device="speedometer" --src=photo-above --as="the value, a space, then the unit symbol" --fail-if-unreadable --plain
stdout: 35 km/h
